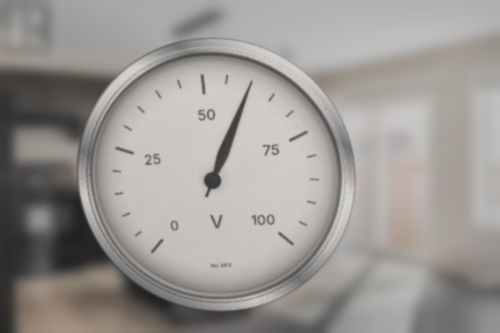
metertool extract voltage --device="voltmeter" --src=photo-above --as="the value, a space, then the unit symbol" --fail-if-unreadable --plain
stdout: 60 V
